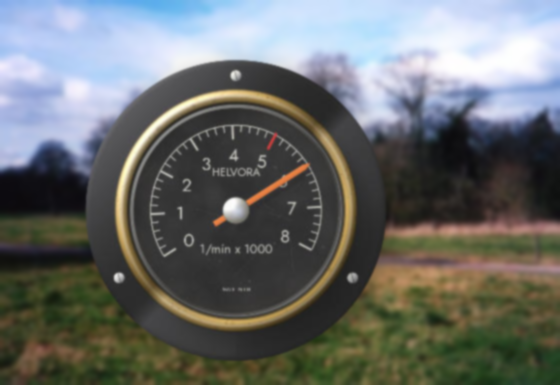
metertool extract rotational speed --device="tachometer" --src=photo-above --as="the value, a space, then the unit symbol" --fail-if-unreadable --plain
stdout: 6000 rpm
